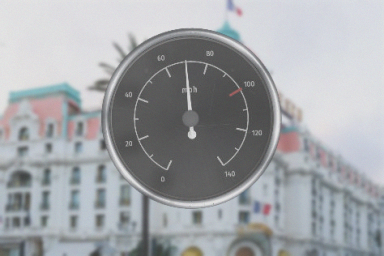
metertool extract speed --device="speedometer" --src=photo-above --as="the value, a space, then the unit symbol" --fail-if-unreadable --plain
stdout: 70 mph
